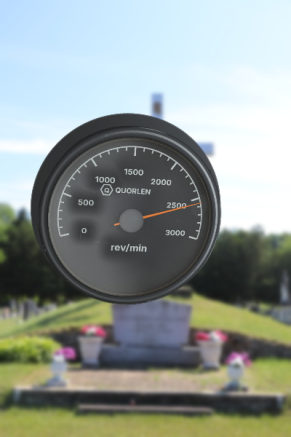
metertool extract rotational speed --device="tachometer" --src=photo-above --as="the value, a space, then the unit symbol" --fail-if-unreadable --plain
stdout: 2550 rpm
